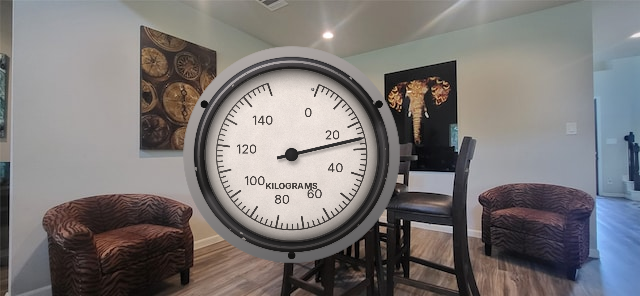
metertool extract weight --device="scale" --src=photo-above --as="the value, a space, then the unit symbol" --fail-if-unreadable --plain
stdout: 26 kg
